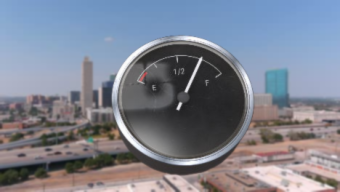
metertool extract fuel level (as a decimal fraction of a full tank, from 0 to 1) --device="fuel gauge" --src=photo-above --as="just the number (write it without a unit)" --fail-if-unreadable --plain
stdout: 0.75
